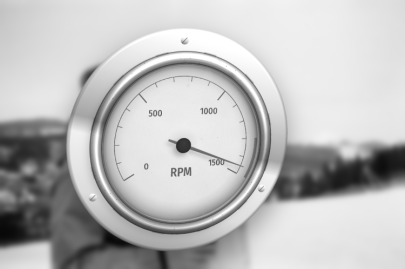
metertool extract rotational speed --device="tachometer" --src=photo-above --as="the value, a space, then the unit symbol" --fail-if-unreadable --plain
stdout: 1450 rpm
